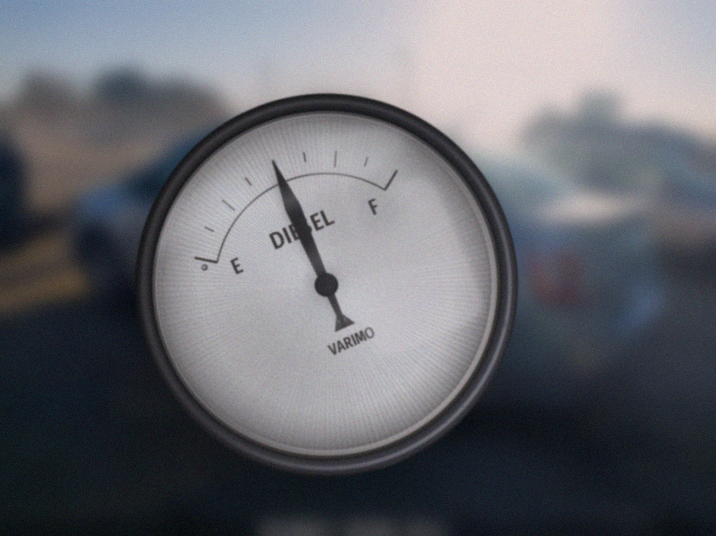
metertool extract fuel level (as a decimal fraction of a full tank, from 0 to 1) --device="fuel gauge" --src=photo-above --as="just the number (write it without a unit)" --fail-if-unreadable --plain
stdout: 0.5
